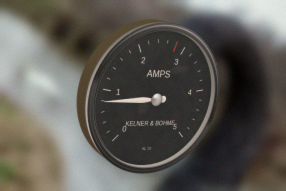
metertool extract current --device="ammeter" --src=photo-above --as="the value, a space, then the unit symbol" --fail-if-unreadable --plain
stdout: 0.8 A
